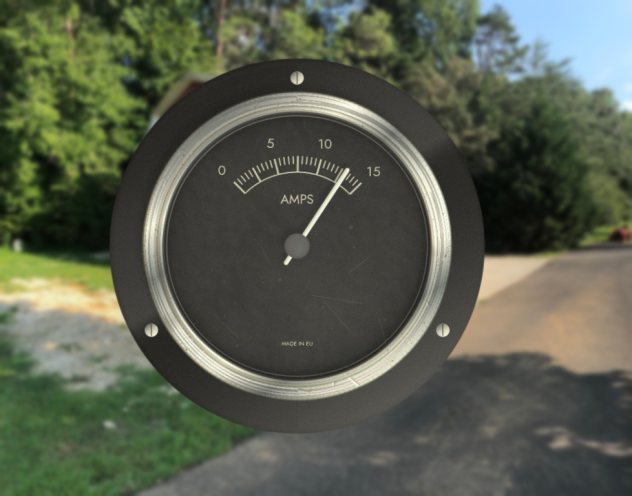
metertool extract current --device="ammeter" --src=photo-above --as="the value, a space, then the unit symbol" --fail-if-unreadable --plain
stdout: 13 A
